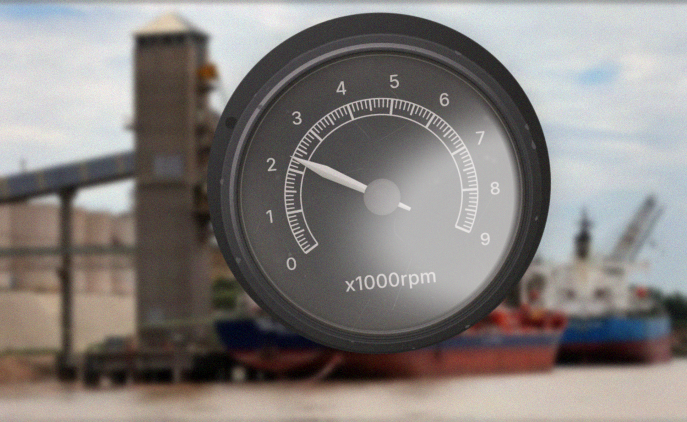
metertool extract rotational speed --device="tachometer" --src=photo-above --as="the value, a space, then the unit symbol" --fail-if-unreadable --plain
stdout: 2300 rpm
